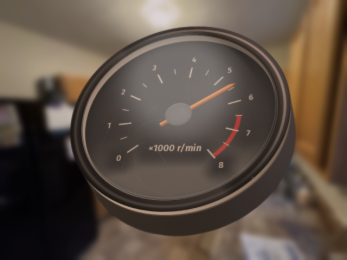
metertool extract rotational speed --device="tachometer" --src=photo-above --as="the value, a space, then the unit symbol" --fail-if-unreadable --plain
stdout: 5500 rpm
